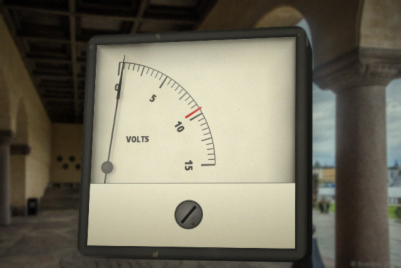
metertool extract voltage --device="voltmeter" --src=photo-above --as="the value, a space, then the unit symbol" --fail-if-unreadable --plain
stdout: 0.5 V
